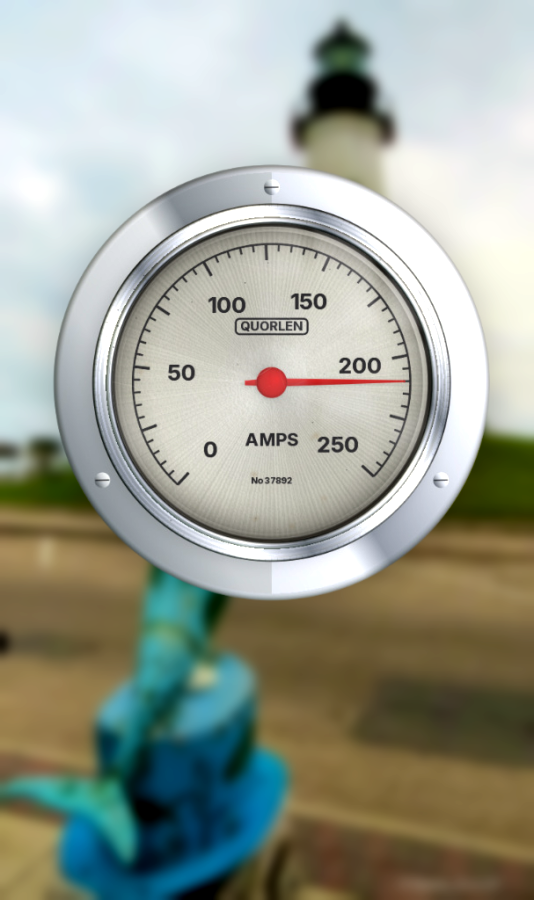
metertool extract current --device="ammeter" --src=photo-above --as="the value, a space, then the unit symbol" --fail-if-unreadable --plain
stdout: 210 A
